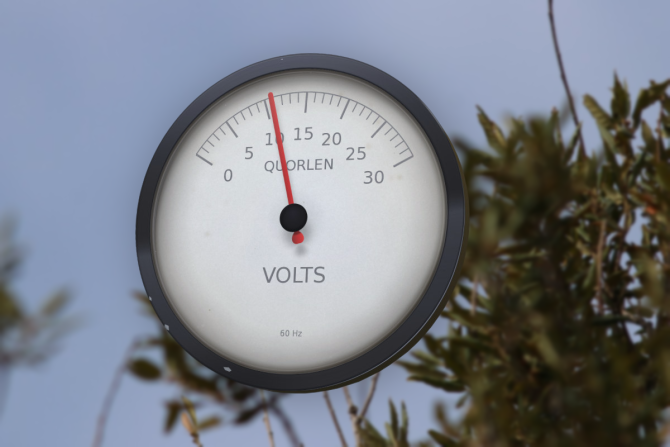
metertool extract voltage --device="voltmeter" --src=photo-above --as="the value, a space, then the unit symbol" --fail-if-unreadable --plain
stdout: 11 V
